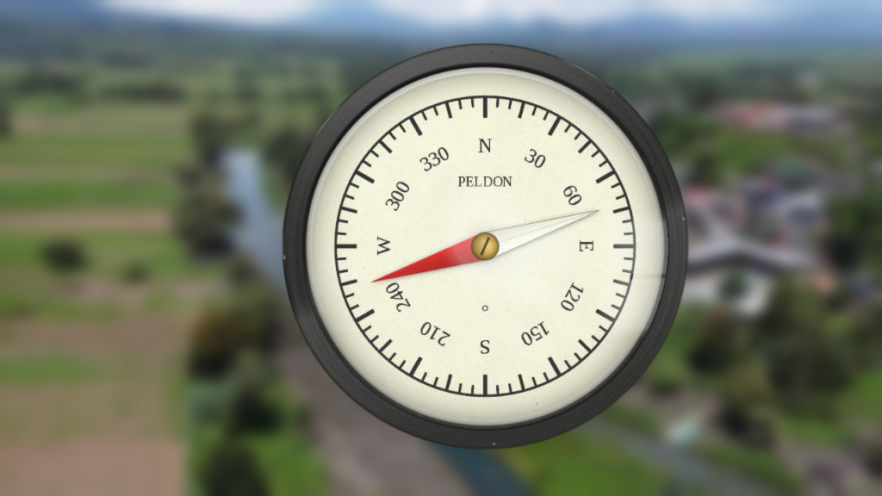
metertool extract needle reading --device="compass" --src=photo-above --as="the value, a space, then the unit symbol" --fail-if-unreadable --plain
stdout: 252.5 °
